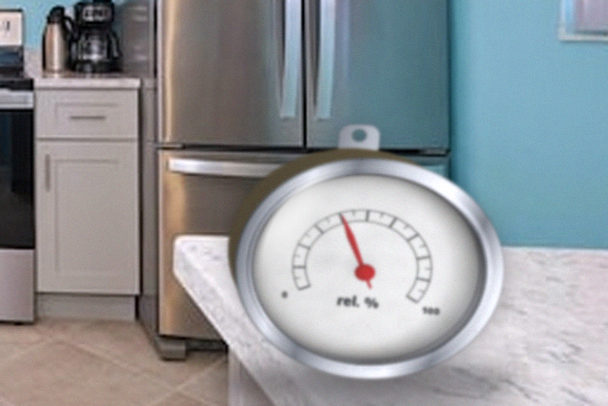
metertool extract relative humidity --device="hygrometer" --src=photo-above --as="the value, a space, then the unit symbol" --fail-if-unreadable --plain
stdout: 40 %
